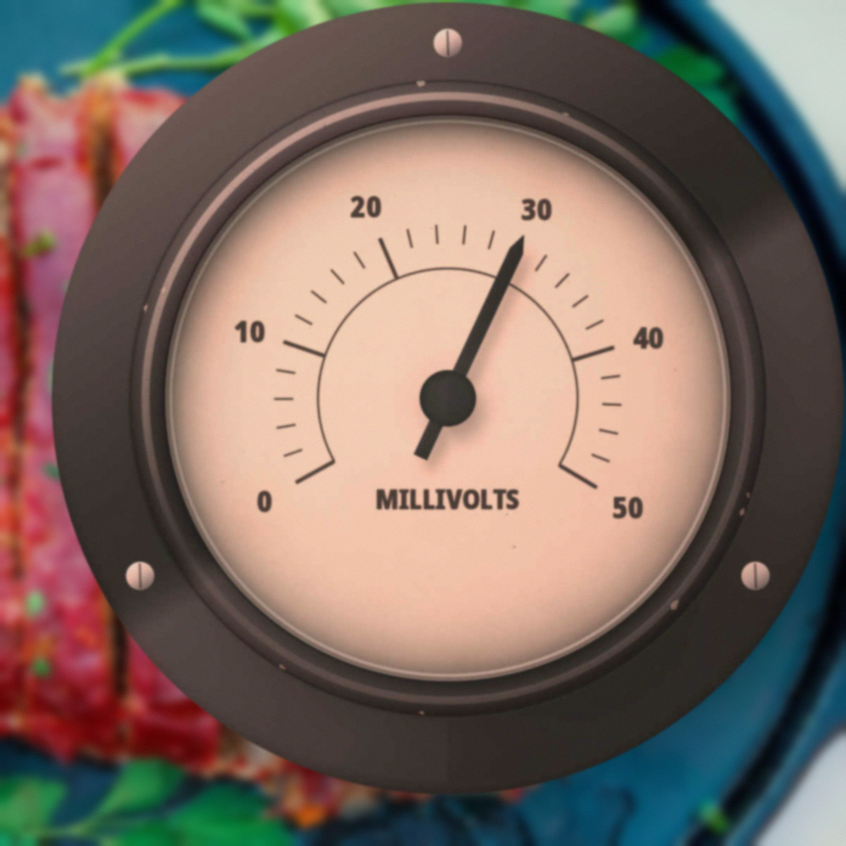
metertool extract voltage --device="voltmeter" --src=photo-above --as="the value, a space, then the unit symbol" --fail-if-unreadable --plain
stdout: 30 mV
